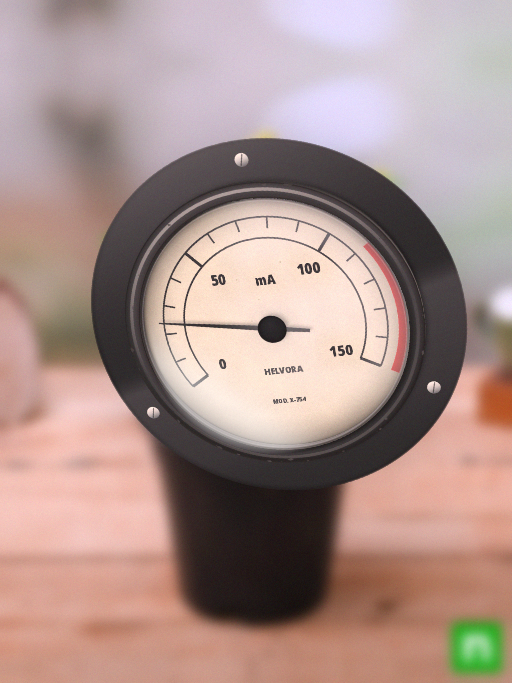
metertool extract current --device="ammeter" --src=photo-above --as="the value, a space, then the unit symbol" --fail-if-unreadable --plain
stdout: 25 mA
